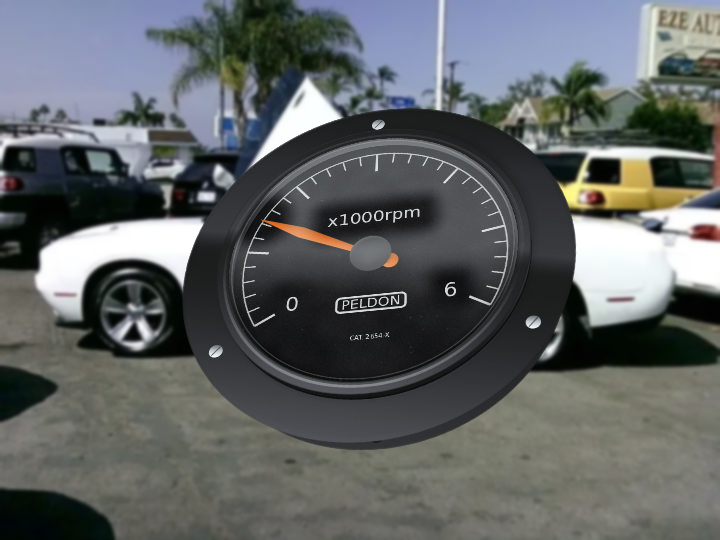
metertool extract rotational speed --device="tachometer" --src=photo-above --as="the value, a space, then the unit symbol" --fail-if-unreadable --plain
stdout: 1400 rpm
